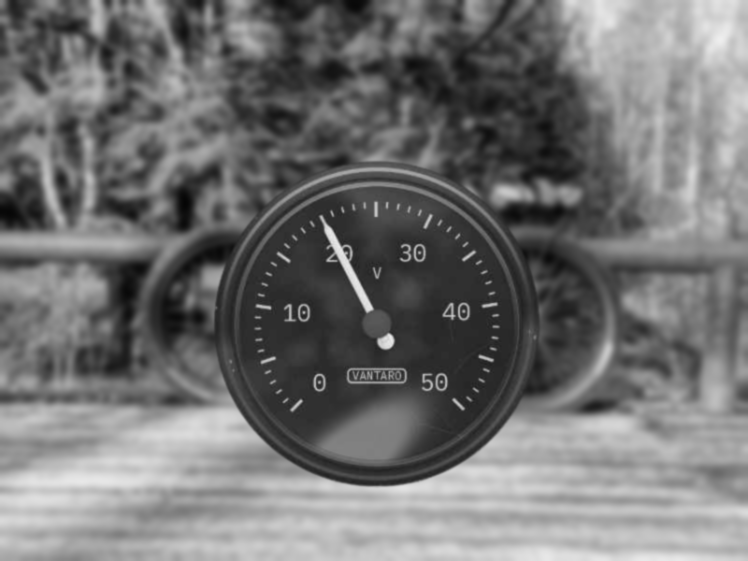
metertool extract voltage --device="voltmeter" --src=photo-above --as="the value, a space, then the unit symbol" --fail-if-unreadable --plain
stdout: 20 V
